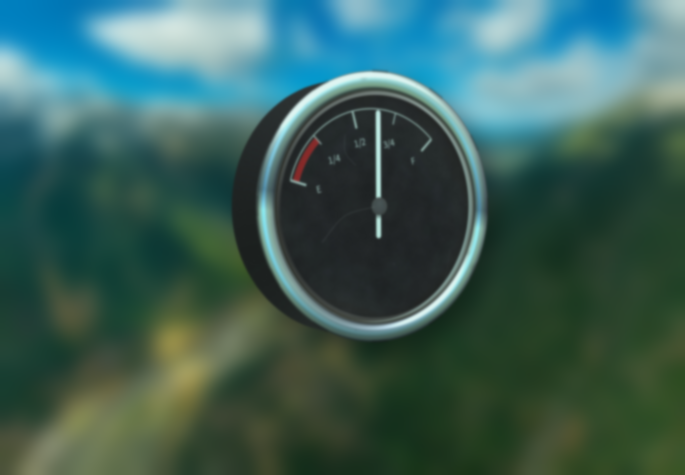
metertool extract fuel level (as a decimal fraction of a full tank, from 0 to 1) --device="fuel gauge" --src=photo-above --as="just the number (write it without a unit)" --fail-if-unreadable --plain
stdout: 0.625
